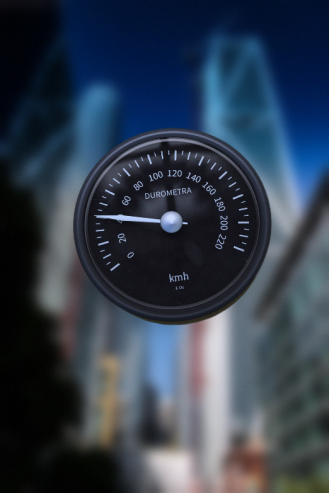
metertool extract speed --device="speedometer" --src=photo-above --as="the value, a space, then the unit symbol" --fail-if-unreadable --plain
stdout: 40 km/h
